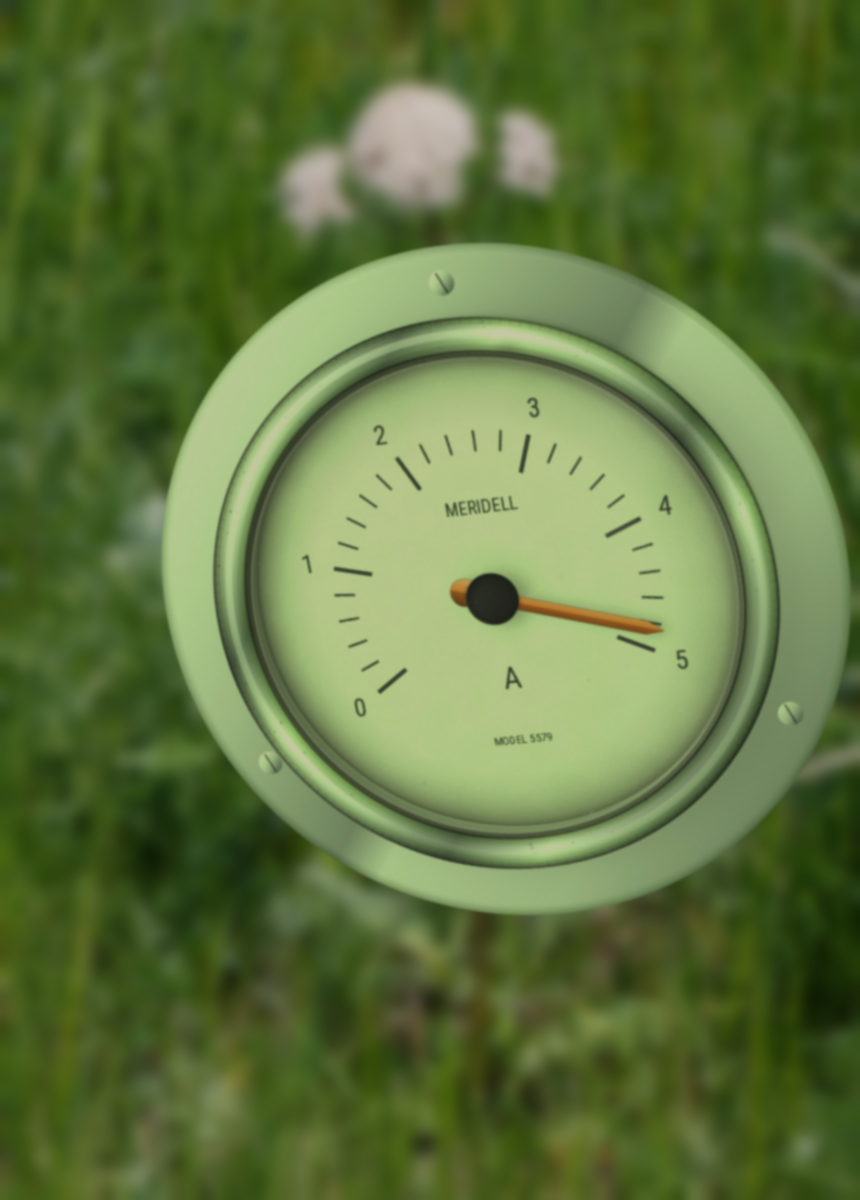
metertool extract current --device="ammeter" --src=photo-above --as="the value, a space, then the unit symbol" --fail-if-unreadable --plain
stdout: 4.8 A
